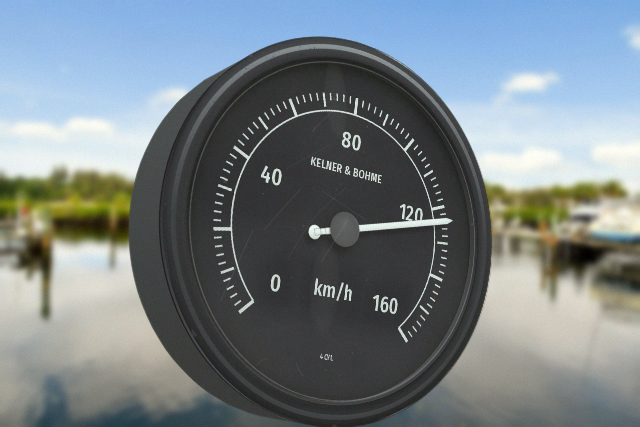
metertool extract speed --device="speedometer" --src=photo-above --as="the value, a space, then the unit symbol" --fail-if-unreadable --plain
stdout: 124 km/h
